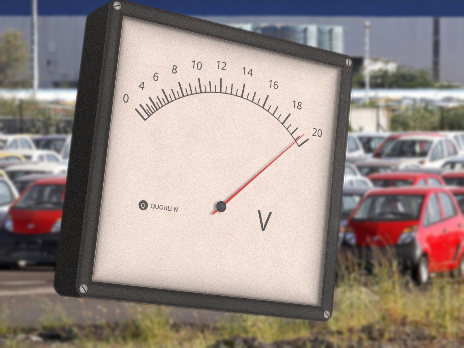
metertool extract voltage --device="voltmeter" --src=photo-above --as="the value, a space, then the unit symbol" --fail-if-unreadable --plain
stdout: 19.5 V
